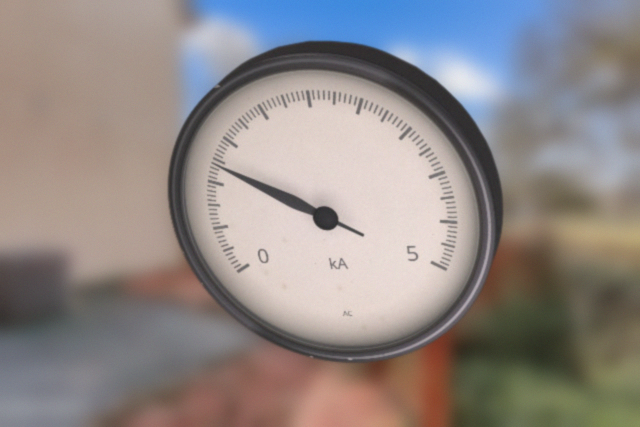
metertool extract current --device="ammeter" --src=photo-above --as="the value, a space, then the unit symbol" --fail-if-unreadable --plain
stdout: 1.25 kA
